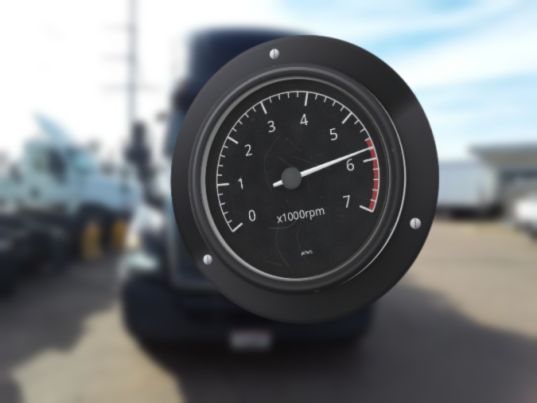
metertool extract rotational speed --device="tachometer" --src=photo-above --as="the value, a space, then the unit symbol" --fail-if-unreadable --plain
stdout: 5800 rpm
